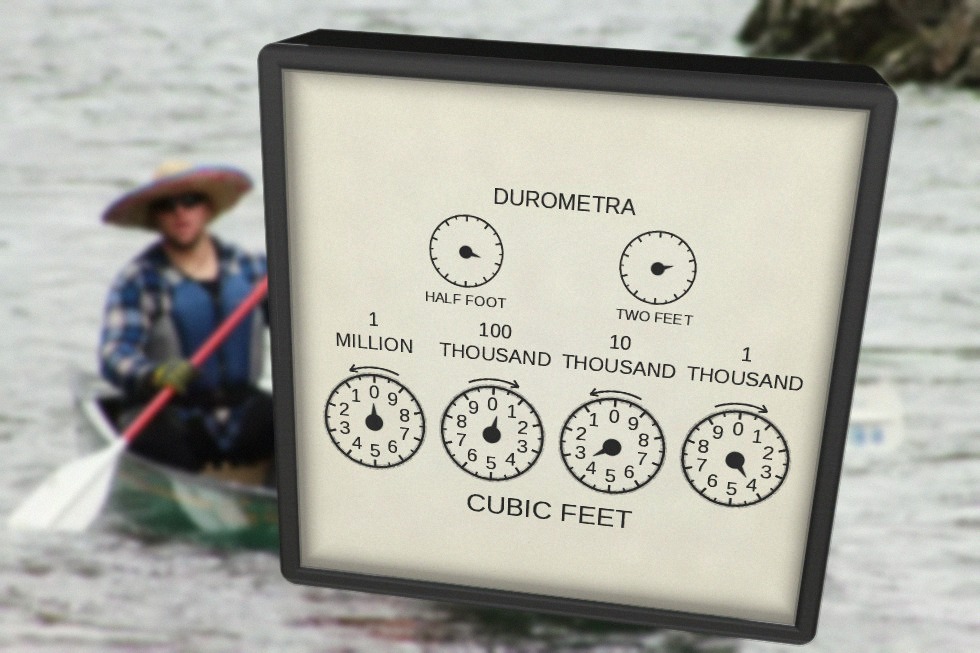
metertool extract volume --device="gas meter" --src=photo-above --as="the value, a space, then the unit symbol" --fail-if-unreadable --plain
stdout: 3400 ft³
